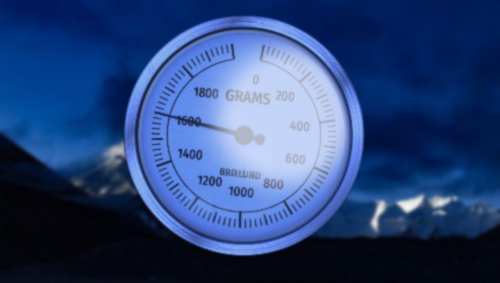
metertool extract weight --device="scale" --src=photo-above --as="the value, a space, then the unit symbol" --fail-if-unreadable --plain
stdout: 1600 g
